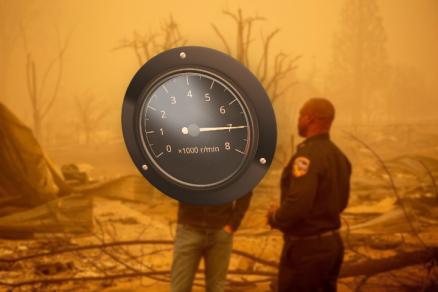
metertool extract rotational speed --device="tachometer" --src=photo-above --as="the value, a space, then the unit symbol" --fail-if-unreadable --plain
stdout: 7000 rpm
